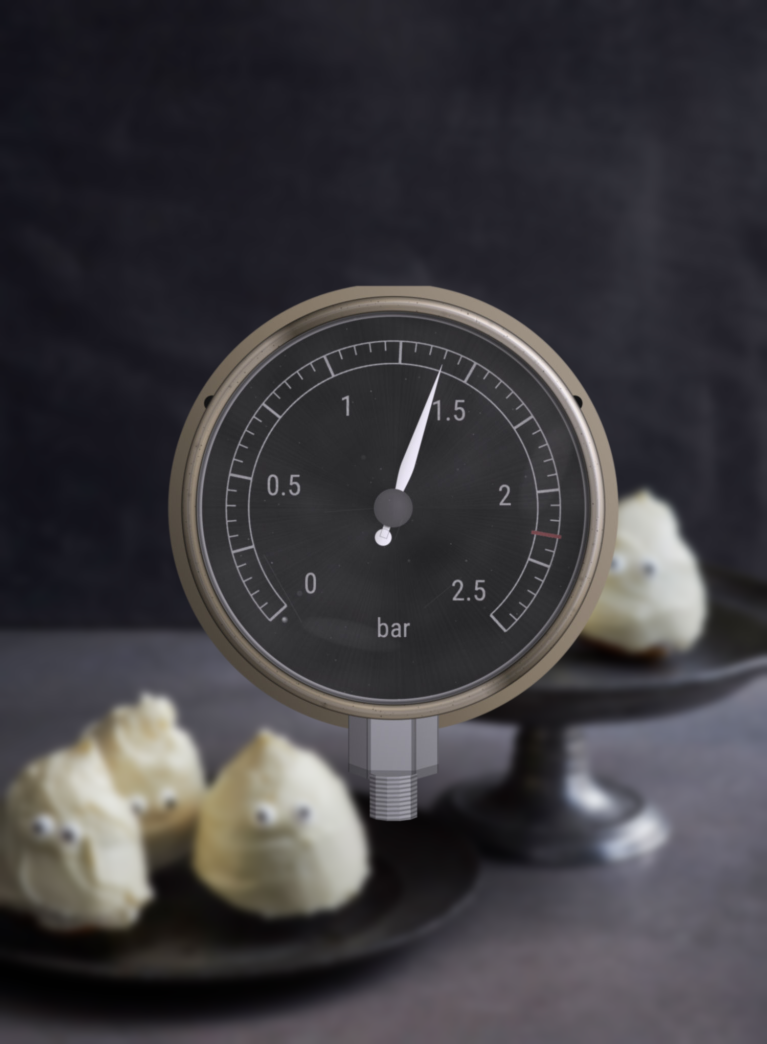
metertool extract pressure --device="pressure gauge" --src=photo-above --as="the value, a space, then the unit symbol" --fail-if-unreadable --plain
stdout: 1.4 bar
